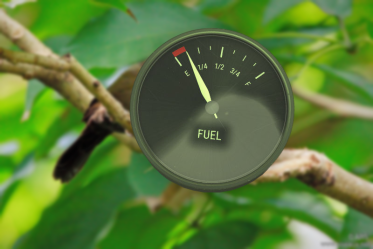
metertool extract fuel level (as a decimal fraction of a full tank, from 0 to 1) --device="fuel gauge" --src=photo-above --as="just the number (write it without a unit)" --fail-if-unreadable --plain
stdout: 0.125
